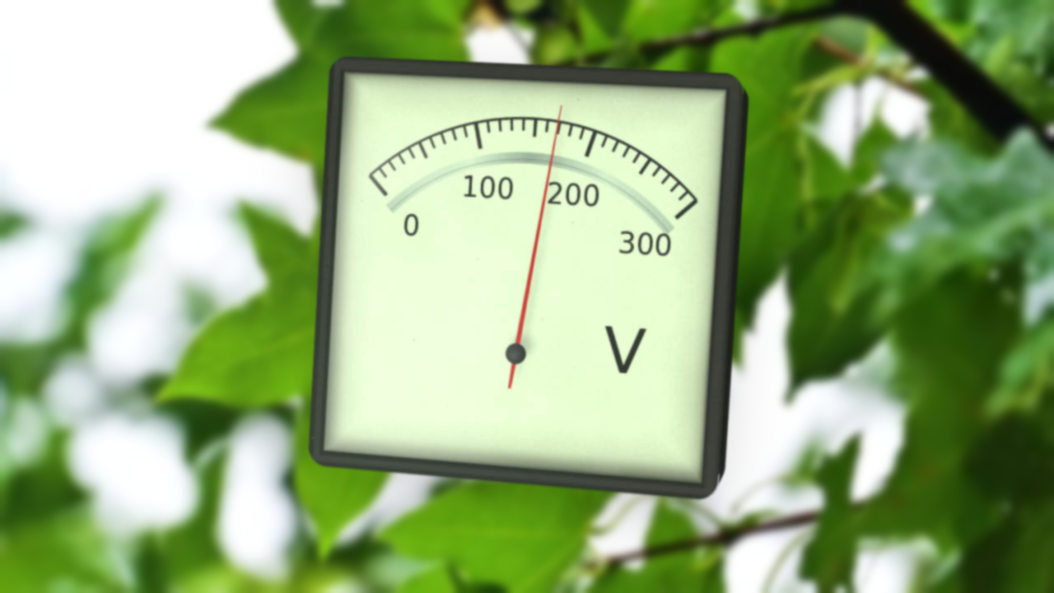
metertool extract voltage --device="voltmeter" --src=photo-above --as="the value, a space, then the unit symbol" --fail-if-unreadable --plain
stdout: 170 V
